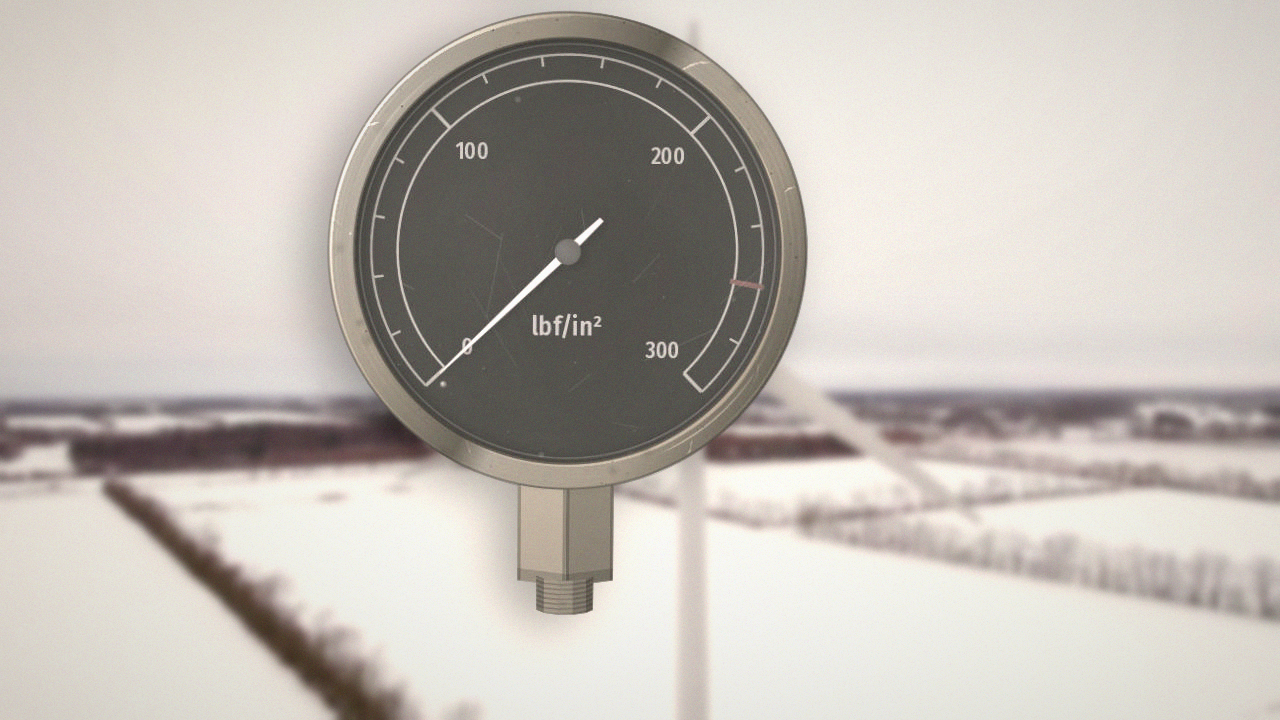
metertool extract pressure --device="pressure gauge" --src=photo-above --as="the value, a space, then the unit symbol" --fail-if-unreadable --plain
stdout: 0 psi
